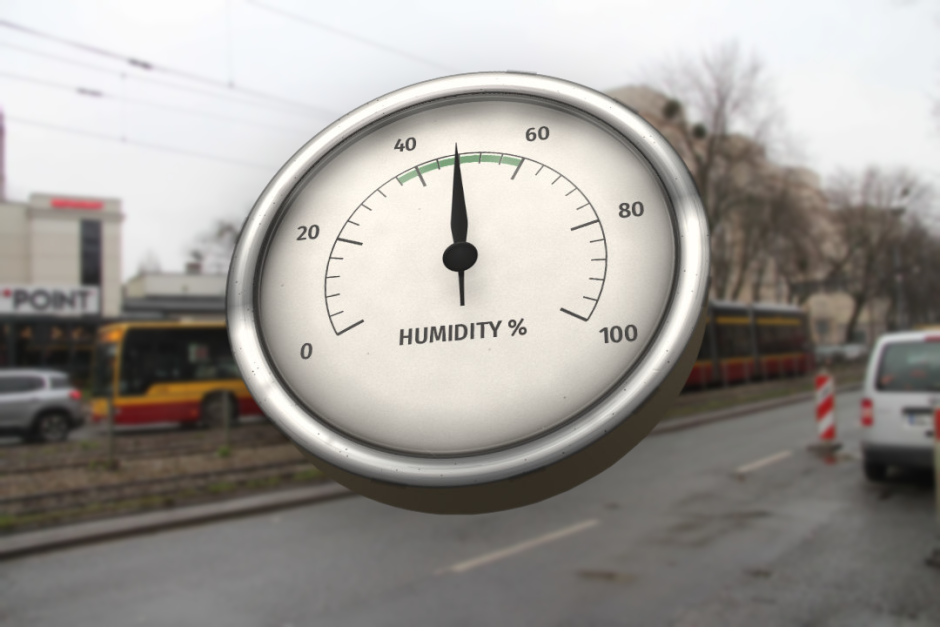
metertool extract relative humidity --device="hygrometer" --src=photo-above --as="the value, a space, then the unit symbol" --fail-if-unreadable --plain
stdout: 48 %
